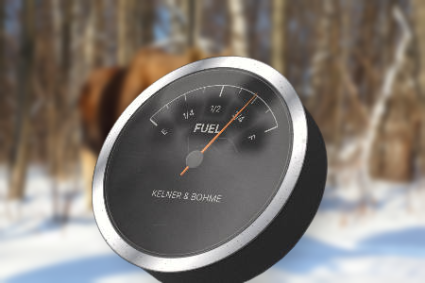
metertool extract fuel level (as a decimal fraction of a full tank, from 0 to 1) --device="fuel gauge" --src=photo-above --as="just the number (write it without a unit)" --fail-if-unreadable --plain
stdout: 0.75
